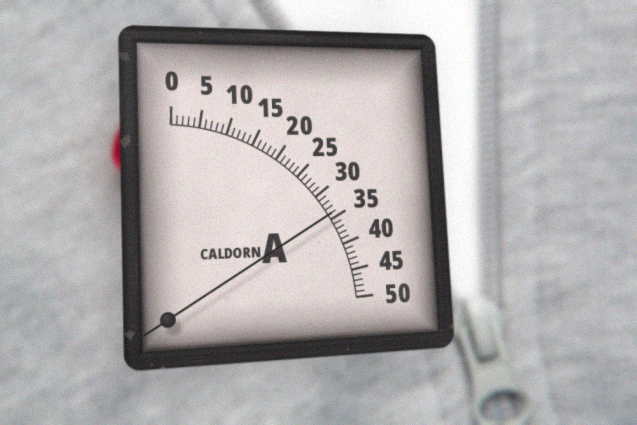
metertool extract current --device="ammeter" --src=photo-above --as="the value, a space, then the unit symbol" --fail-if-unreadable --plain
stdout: 34 A
